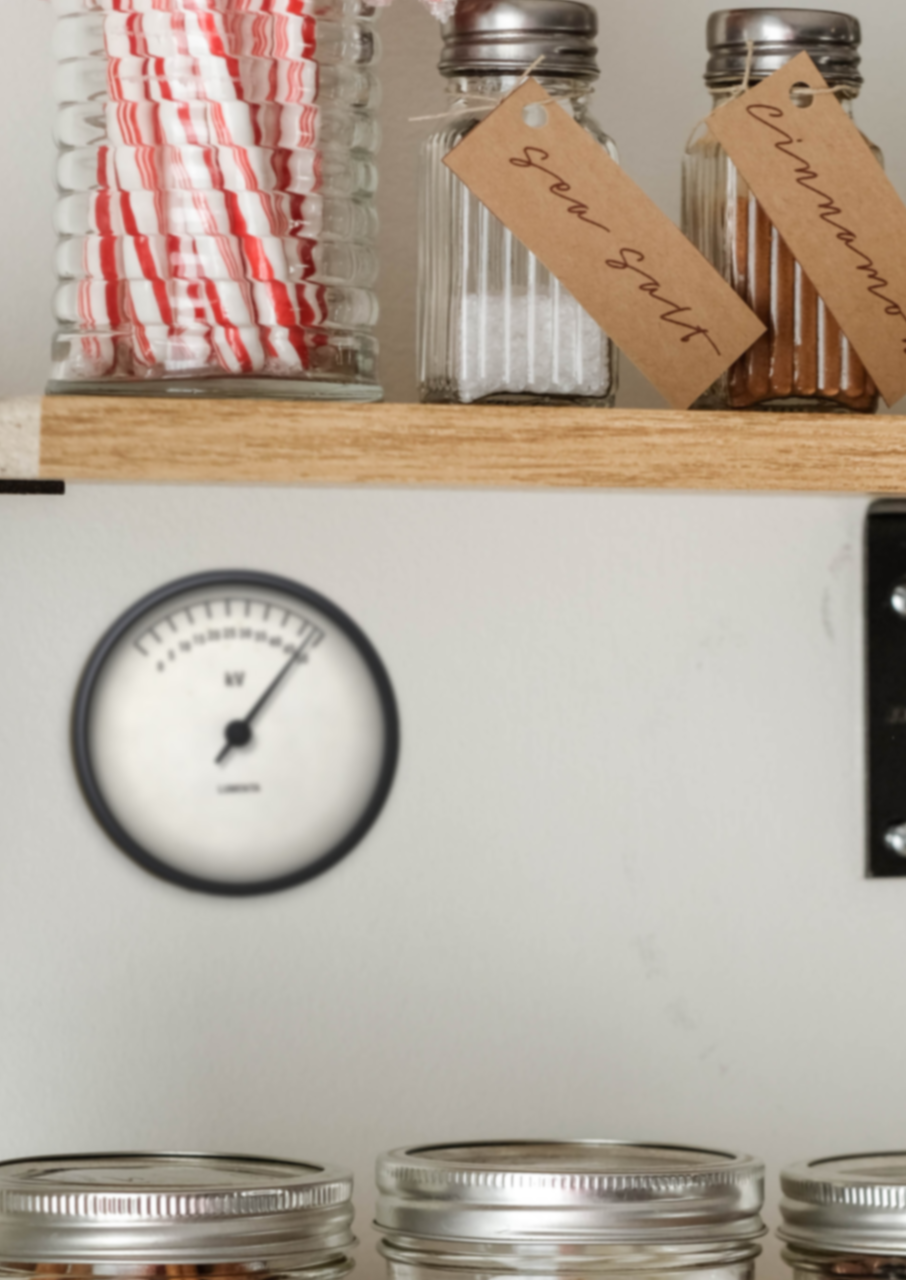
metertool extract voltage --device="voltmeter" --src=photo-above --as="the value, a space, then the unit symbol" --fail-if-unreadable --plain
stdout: 47.5 kV
